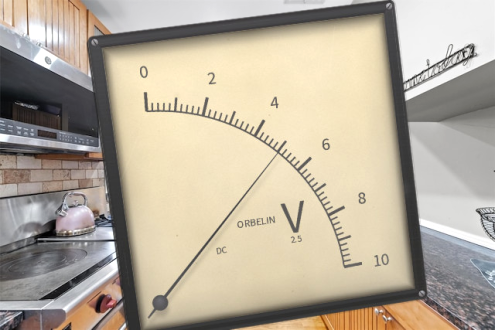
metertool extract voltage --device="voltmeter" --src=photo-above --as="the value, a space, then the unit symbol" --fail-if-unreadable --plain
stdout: 5 V
